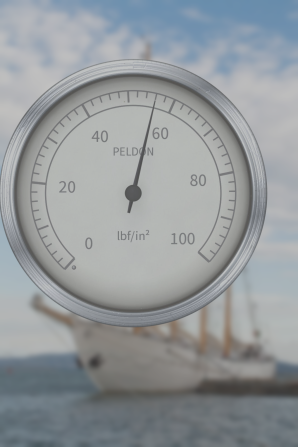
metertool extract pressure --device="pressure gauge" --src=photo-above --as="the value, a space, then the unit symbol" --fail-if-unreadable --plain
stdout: 56 psi
